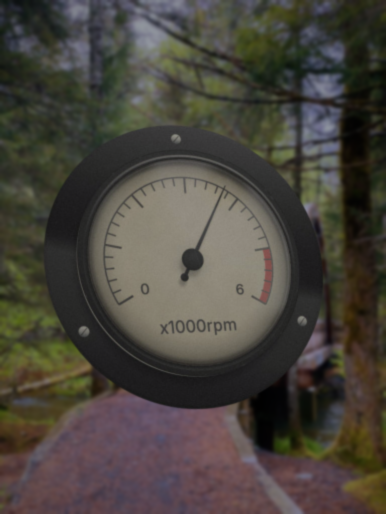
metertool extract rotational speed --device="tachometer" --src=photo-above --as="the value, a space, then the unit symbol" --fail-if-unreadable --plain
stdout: 3700 rpm
